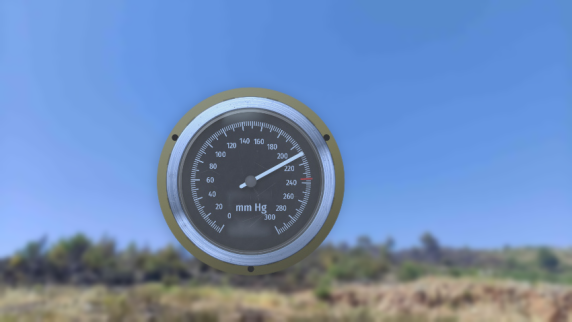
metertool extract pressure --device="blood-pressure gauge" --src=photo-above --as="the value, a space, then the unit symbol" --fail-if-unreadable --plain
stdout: 210 mmHg
